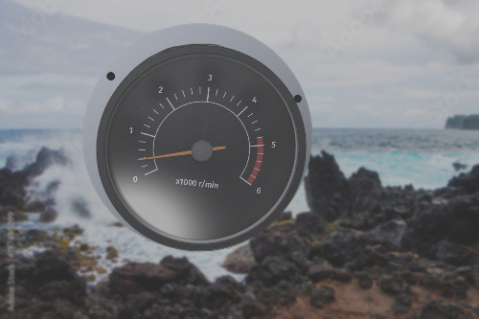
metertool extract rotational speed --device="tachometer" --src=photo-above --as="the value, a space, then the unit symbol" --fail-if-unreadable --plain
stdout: 400 rpm
